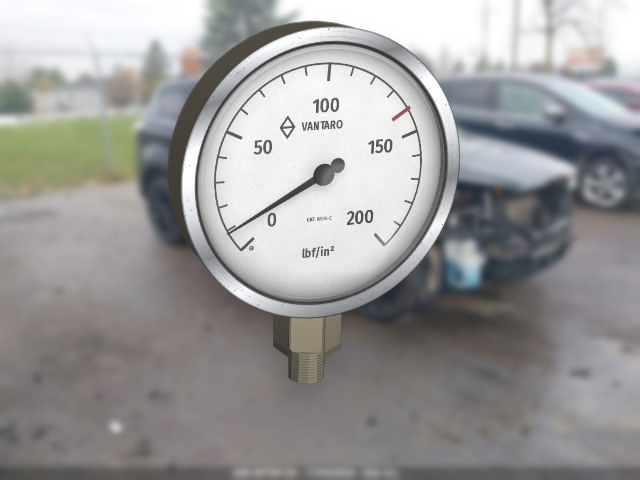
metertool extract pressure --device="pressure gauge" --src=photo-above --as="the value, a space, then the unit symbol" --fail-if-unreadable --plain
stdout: 10 psi
